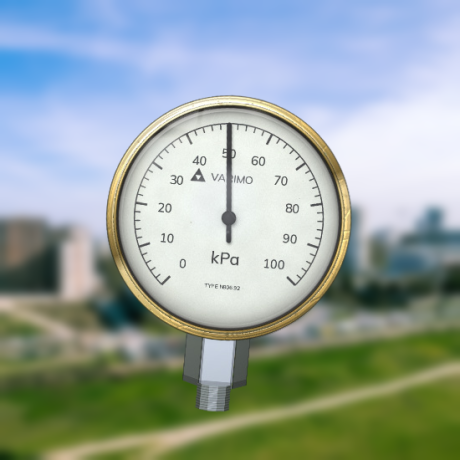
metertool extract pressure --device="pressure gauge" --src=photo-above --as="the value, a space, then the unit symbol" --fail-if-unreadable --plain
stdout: 50 kPa
